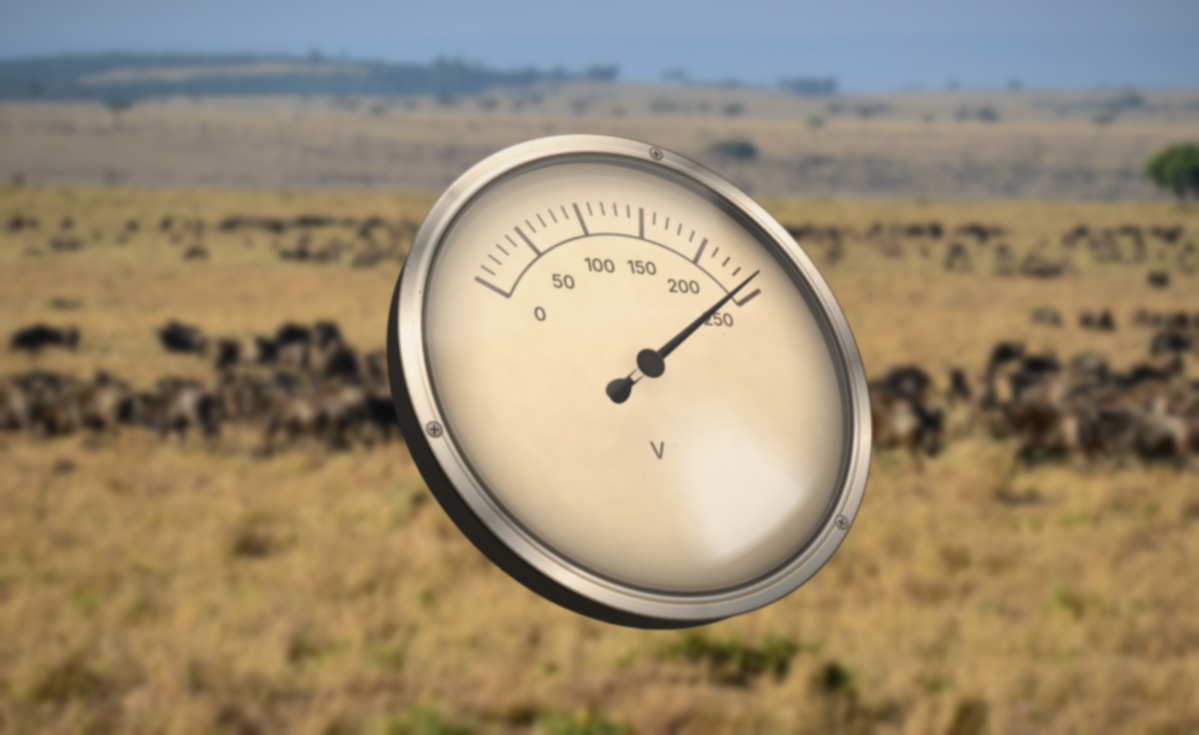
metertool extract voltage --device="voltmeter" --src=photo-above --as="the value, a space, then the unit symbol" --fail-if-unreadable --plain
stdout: 240 V
